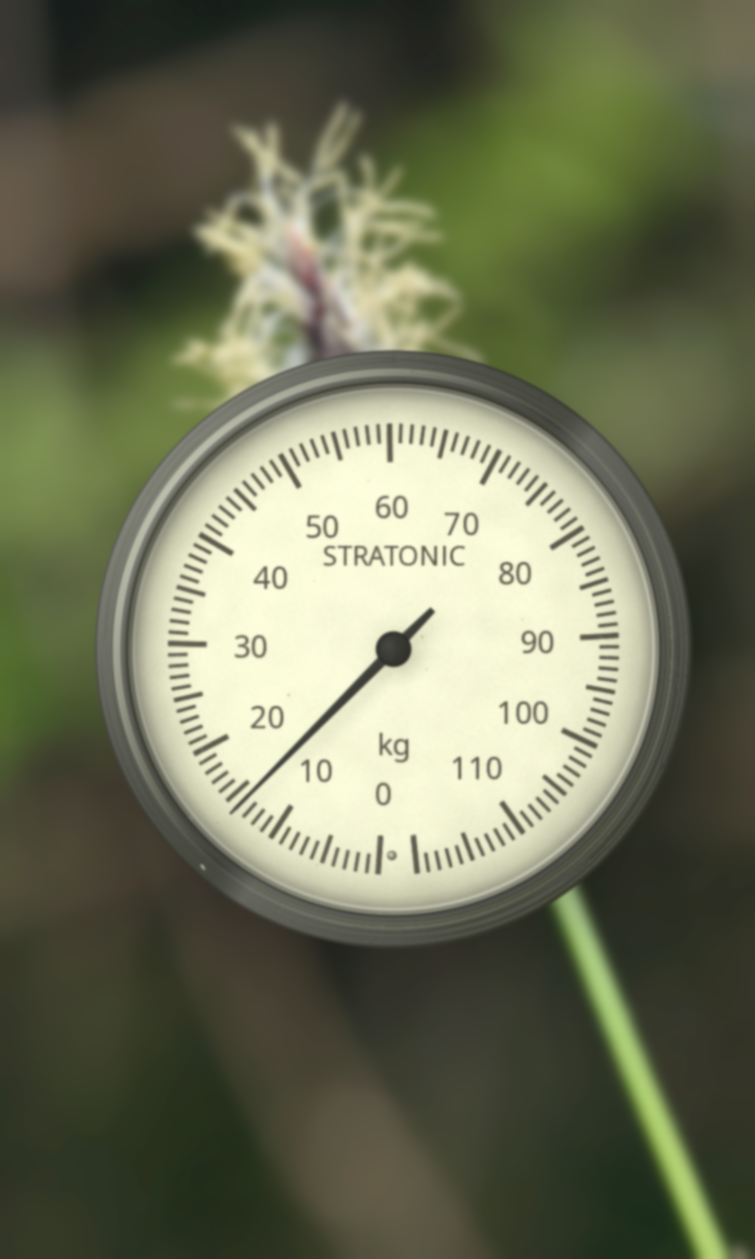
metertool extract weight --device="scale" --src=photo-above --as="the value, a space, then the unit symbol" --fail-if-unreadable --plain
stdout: 14 kg
